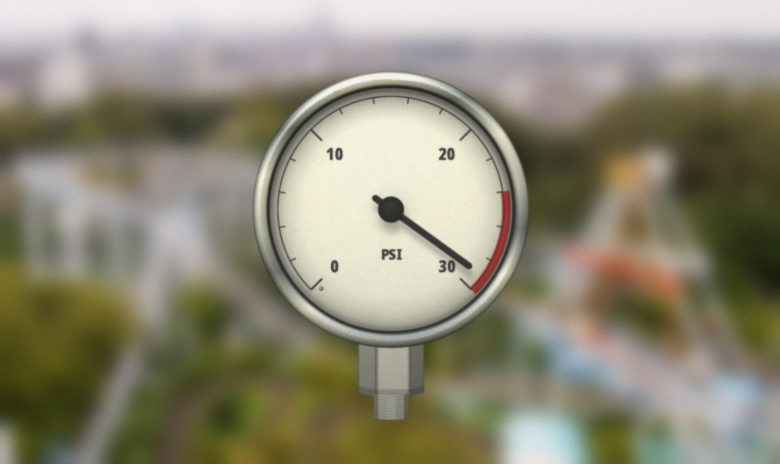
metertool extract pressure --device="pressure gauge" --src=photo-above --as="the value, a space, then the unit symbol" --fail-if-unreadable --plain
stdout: 29 psi
